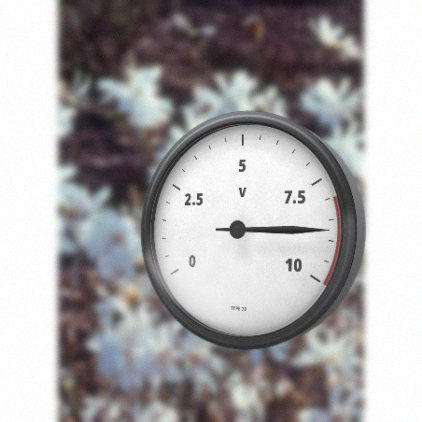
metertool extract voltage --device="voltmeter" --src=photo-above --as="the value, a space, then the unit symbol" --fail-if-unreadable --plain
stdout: 8.75 V
